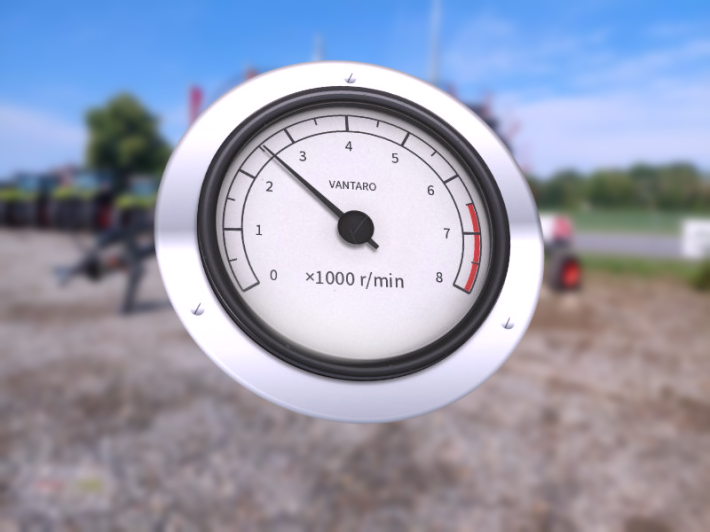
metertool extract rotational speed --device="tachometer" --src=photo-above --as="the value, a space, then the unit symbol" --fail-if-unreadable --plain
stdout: 2500 rpm
